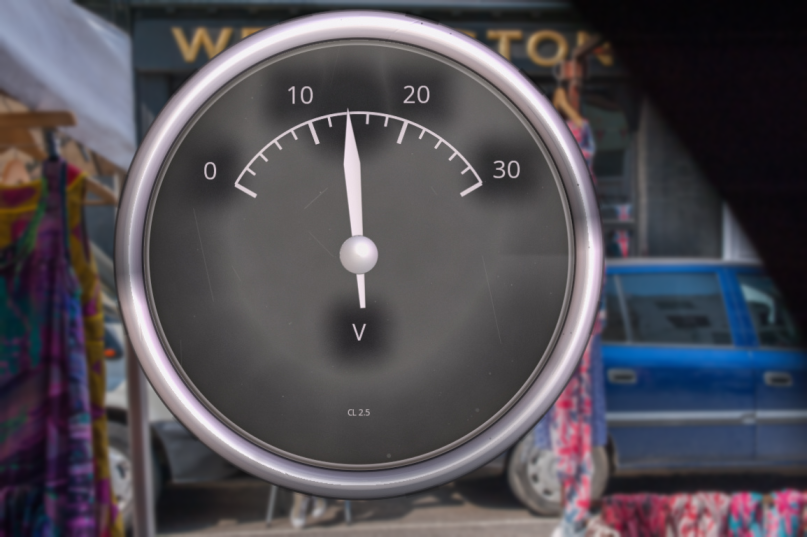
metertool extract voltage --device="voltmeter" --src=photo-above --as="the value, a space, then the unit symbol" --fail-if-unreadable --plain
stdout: 14 V
